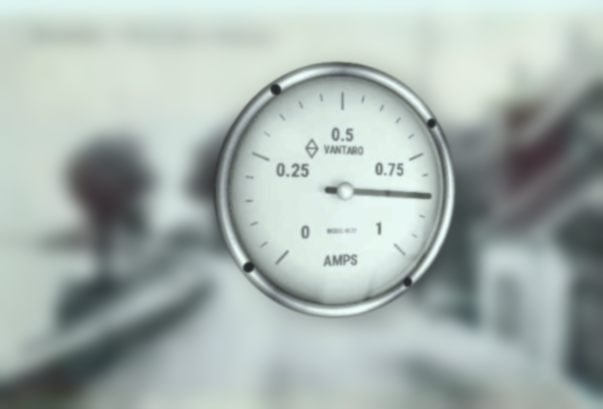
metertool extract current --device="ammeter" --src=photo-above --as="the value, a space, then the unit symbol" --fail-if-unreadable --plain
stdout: 0.85 A
